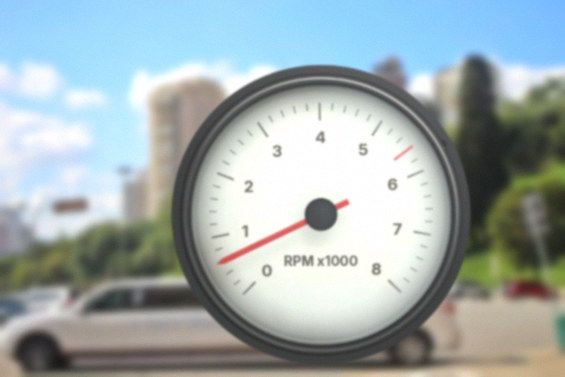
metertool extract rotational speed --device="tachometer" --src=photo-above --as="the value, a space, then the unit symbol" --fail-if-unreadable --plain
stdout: 600 rpm
